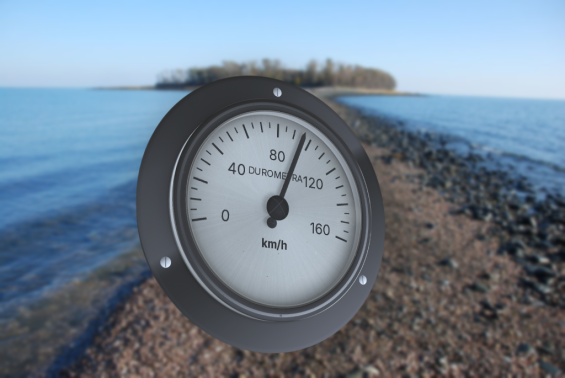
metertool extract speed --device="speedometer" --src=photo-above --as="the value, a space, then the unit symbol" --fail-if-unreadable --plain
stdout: 95 km/h
